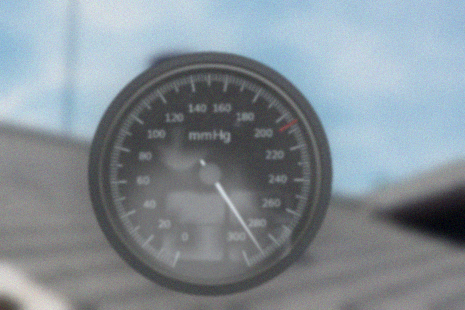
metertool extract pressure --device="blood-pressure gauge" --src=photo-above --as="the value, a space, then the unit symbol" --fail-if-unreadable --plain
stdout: 290 mmHg
